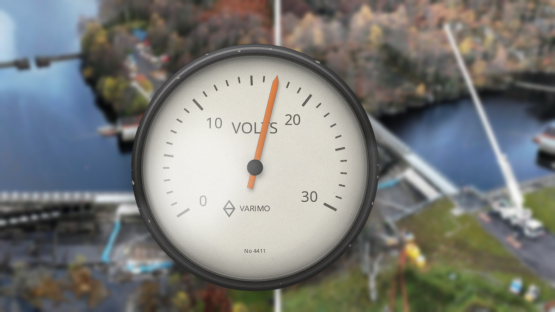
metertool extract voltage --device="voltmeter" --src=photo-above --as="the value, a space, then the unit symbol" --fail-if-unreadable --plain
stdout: 17 V
